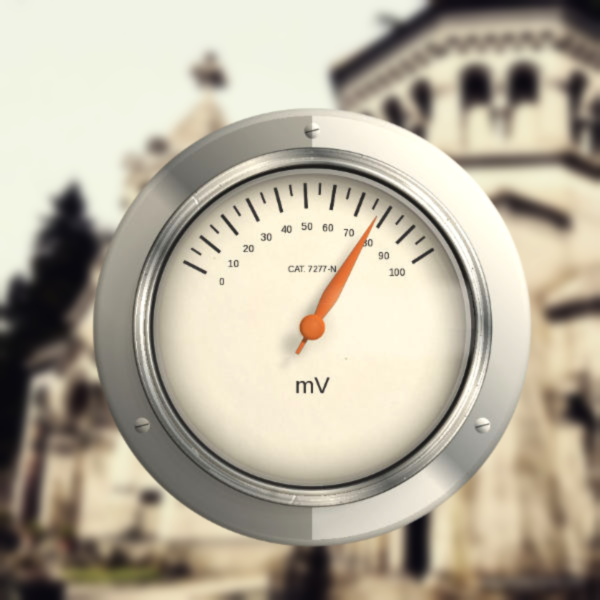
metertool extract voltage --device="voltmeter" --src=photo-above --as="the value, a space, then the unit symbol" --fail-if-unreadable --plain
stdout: 77.5 mV
